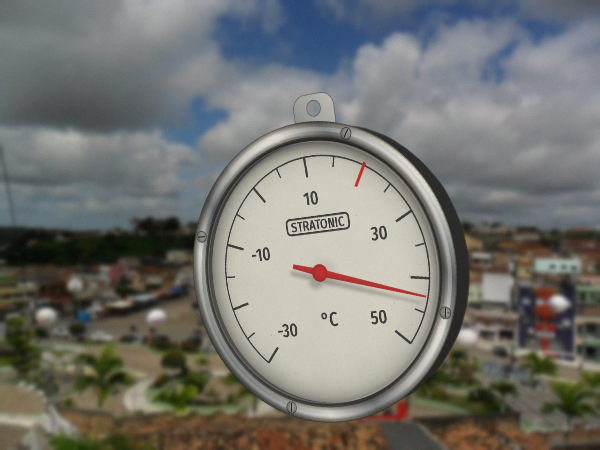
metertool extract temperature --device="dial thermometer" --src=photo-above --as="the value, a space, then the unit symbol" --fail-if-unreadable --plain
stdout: 42.5 °C
